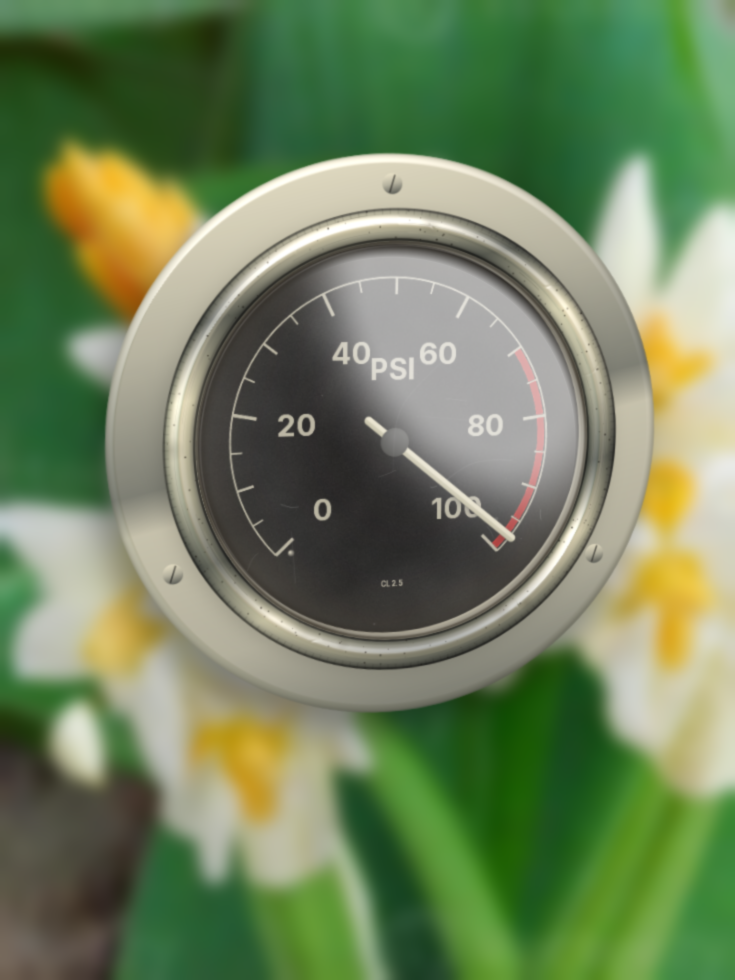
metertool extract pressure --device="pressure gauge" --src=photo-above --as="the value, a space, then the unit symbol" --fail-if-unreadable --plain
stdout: 97.5 psi
